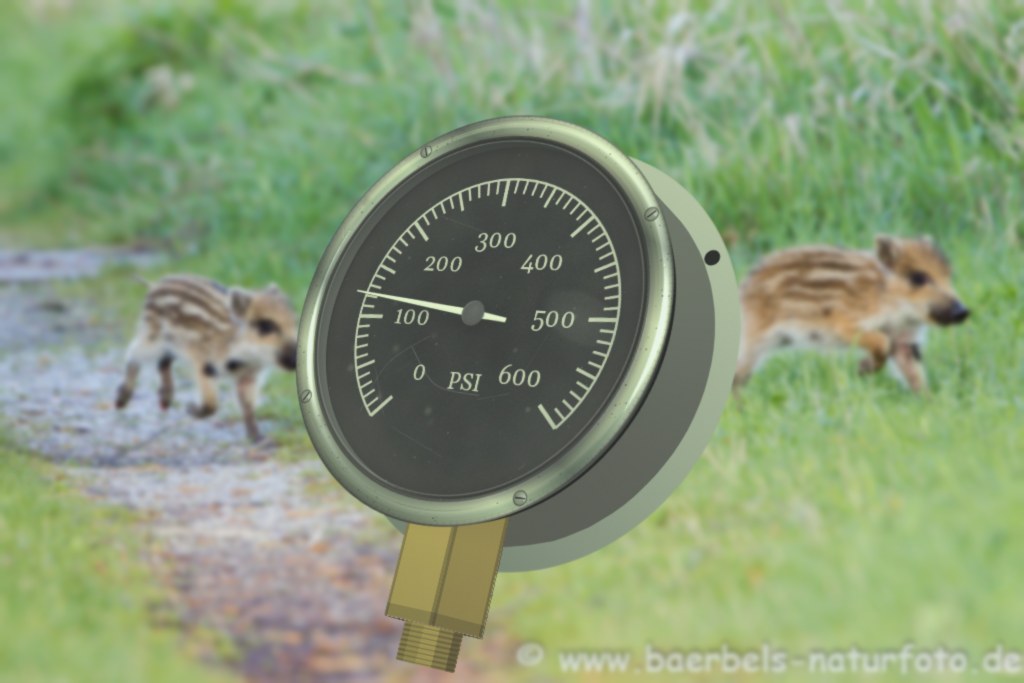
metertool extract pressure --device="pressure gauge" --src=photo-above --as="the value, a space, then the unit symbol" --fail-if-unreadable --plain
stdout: 120 psi
